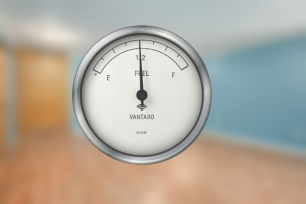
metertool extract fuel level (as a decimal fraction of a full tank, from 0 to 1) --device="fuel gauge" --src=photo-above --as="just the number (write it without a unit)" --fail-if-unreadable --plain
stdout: 0.5
